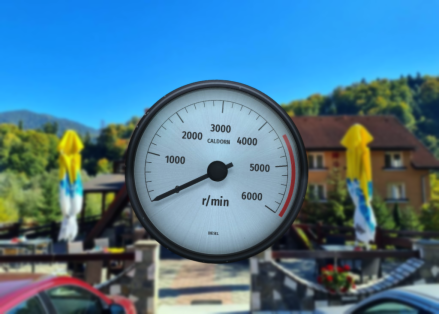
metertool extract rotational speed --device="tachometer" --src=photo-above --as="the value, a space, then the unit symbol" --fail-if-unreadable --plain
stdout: 0 rpm
